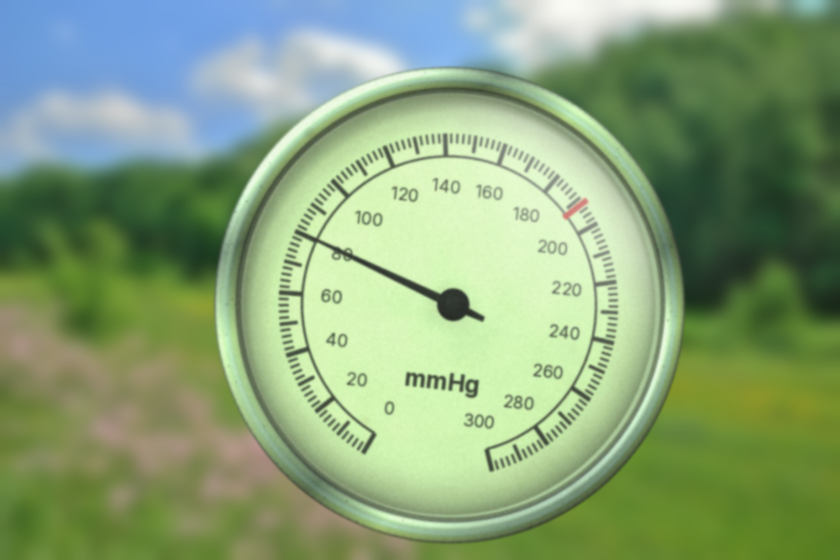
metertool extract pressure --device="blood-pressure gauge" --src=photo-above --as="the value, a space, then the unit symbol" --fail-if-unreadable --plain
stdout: 80 mmHg
